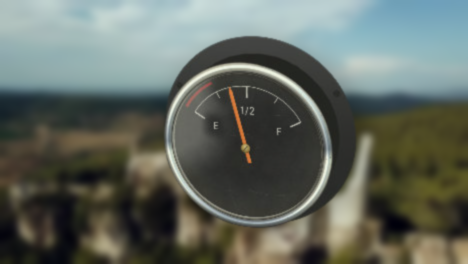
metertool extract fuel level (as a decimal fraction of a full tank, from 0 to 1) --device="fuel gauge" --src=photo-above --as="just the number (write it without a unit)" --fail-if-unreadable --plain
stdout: 0.375
